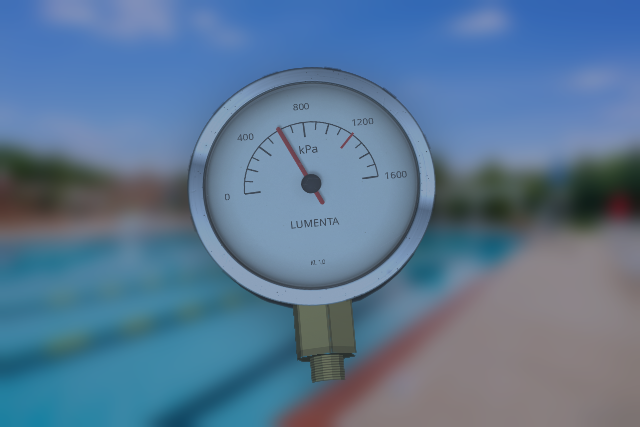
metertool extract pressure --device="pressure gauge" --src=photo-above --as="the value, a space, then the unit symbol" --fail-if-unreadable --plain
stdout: 600 kPa
